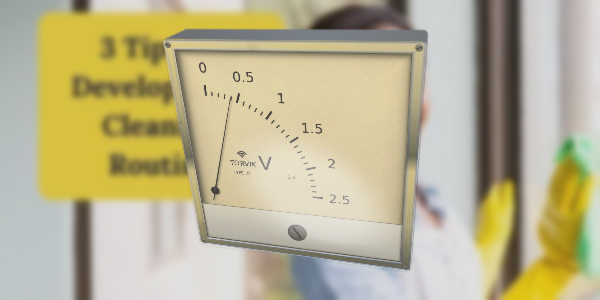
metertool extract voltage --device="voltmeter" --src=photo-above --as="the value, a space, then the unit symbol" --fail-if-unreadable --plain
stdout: 0.4 V
